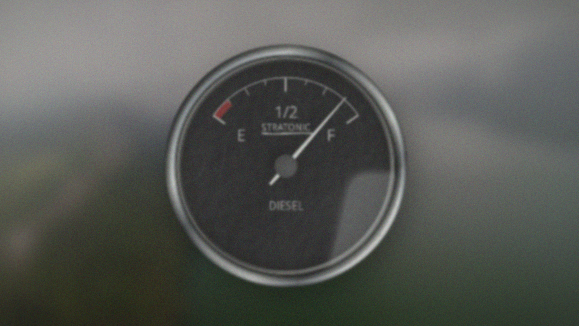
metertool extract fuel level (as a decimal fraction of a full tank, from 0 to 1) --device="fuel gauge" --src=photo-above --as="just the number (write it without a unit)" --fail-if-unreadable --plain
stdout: 0.875
